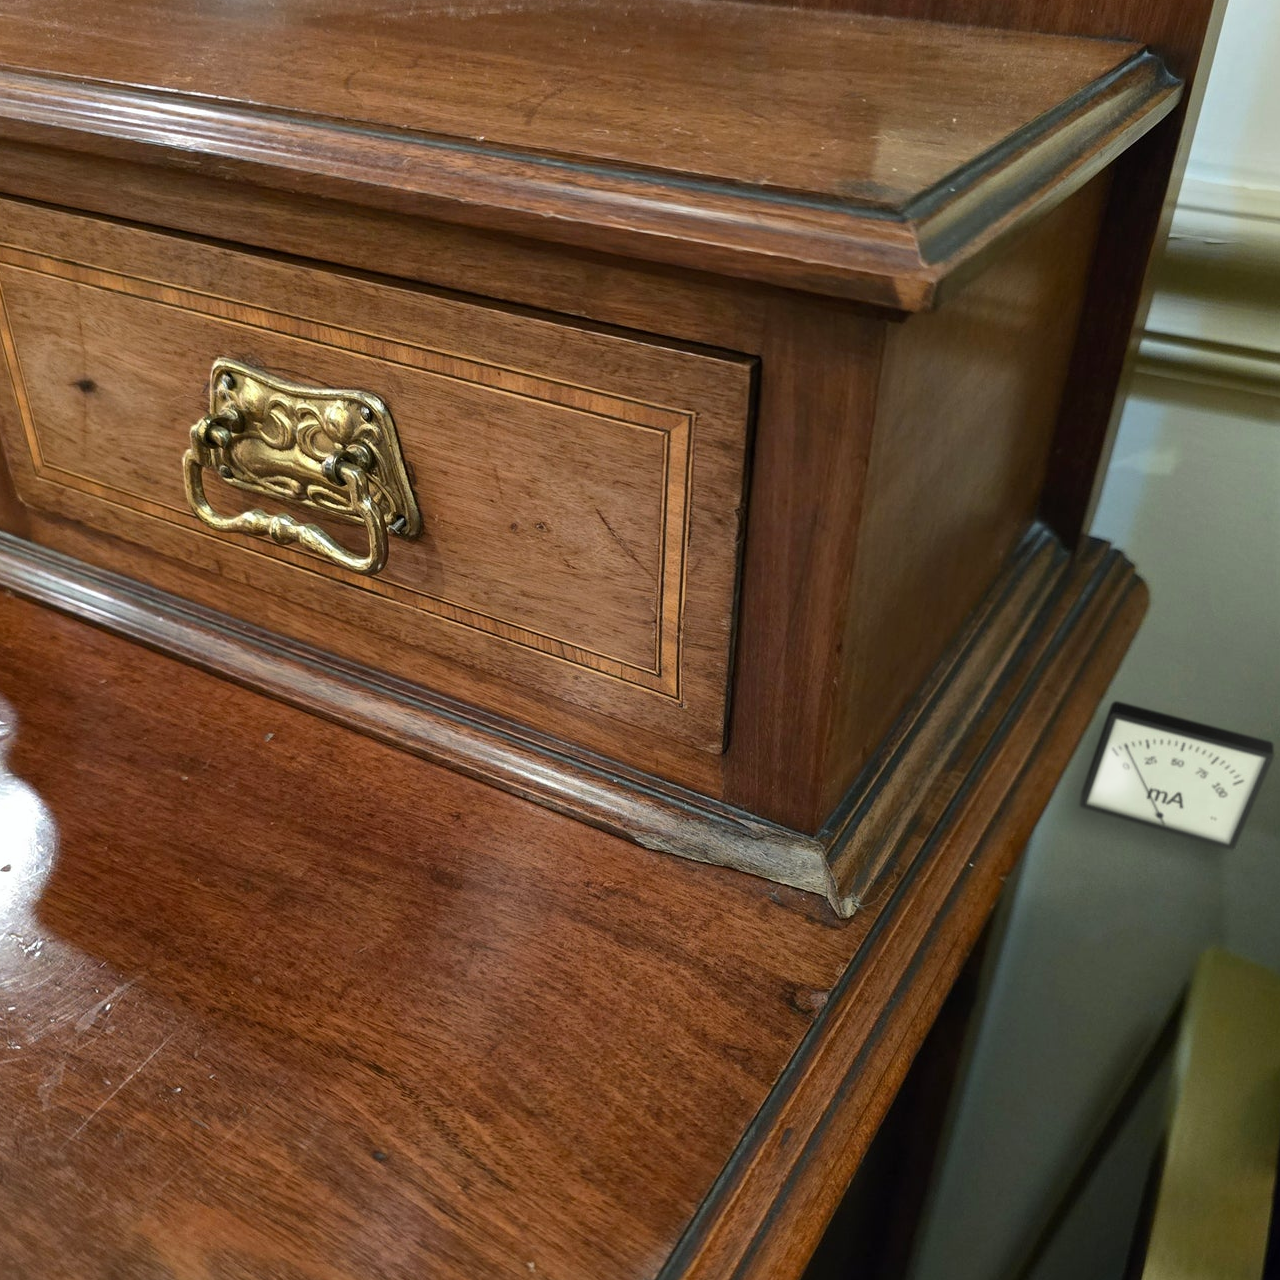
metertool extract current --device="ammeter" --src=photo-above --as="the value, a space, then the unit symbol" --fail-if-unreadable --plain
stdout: 10 mA
